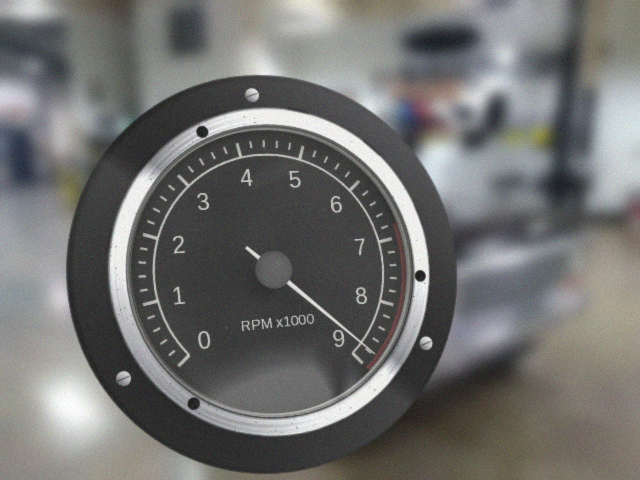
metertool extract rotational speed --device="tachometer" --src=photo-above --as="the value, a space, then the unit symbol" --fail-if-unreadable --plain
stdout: 8800 rpm
